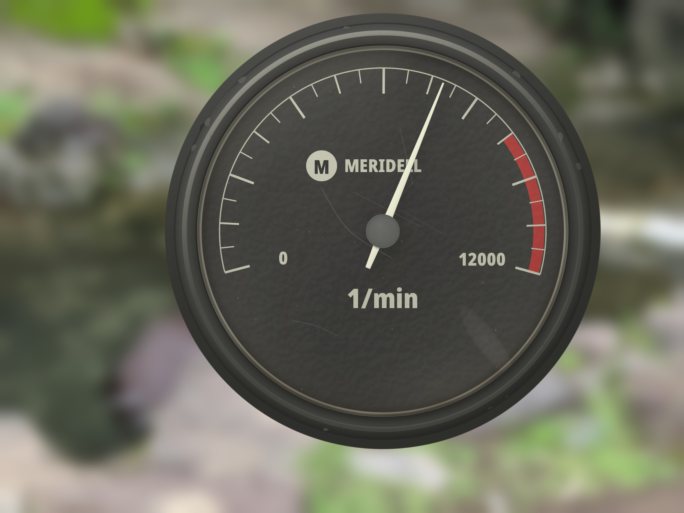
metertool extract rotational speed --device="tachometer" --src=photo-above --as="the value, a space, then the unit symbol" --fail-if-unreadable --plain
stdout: 7250 rpm
